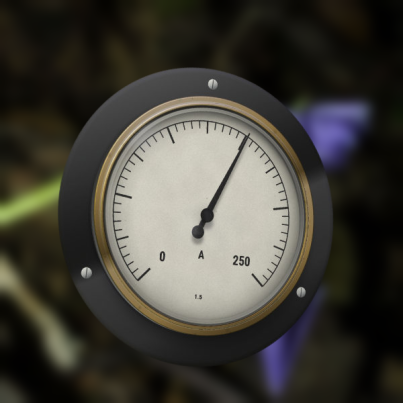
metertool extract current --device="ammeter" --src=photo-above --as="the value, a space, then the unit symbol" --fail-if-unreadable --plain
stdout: 150 A
